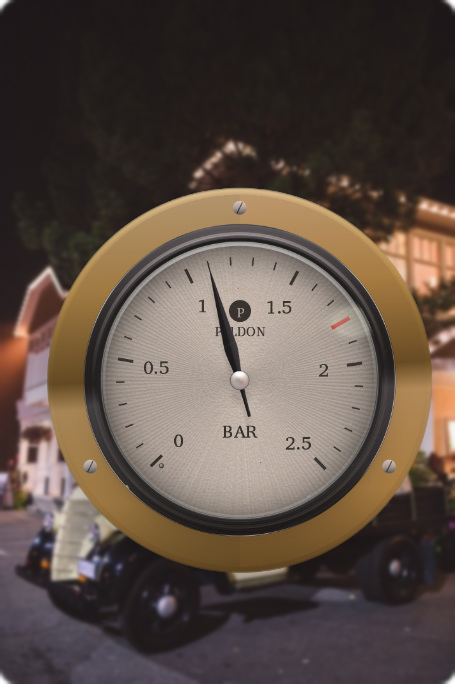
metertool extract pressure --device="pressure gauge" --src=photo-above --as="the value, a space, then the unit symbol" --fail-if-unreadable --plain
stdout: 1.1 bar
